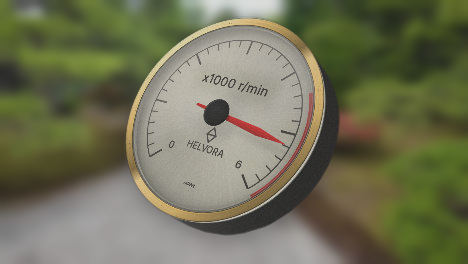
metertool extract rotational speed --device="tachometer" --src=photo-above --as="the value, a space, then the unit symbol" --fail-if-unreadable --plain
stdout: 5200 rpm
